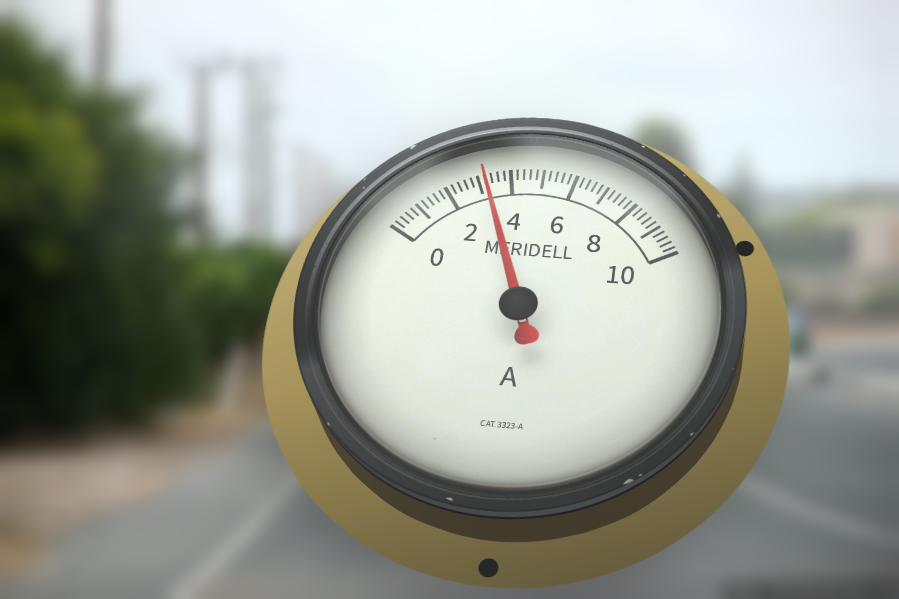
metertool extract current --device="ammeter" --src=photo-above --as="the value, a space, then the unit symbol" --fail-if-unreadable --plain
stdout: 3.2 A
